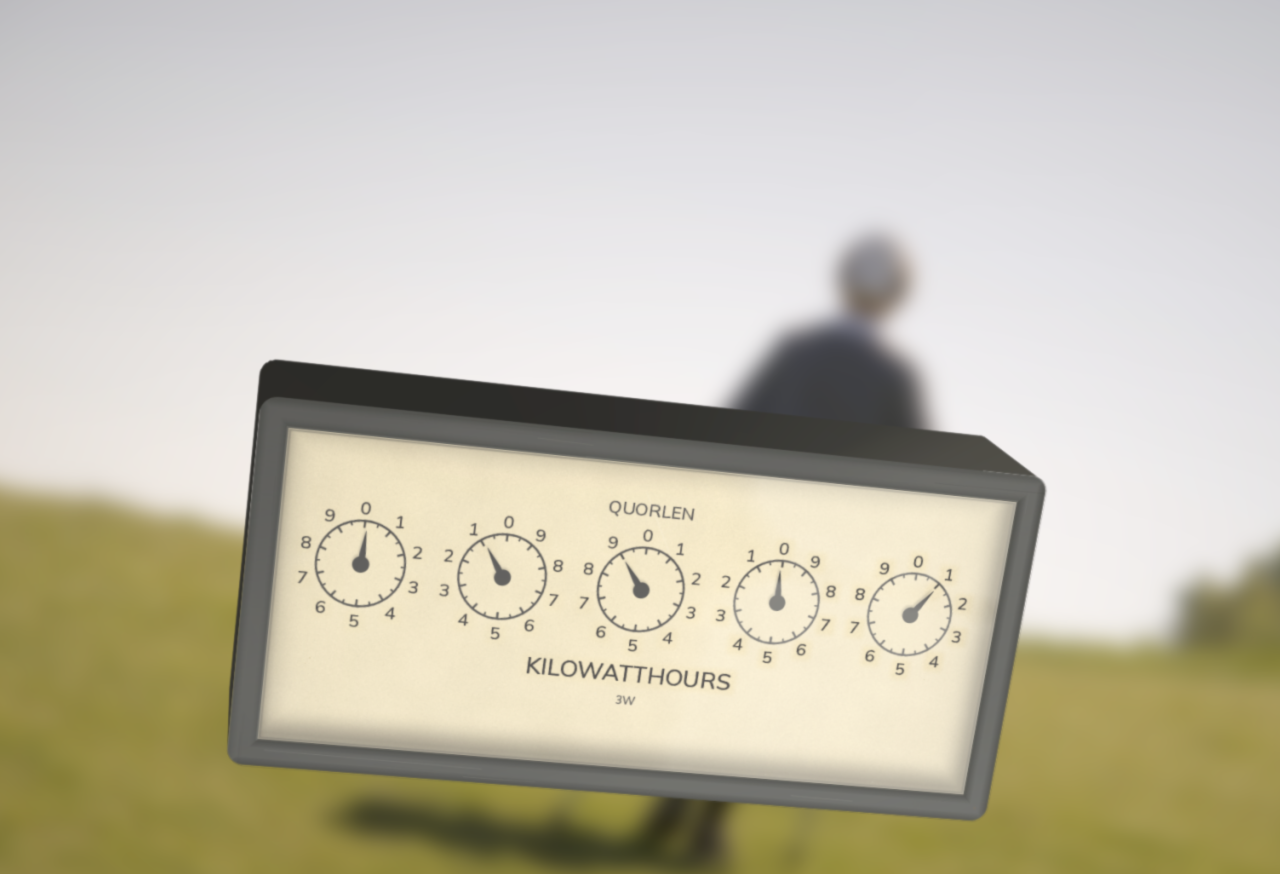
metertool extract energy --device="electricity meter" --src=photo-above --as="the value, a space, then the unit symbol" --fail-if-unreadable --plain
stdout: 901 kWh
